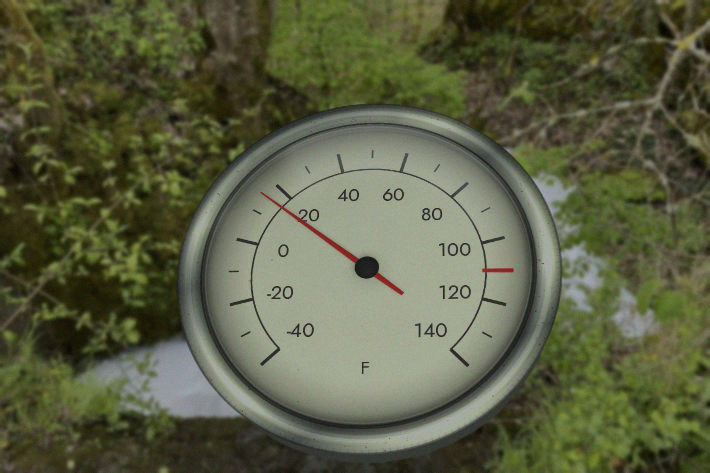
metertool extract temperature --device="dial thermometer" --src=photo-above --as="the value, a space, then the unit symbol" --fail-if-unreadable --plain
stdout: 15 °F
